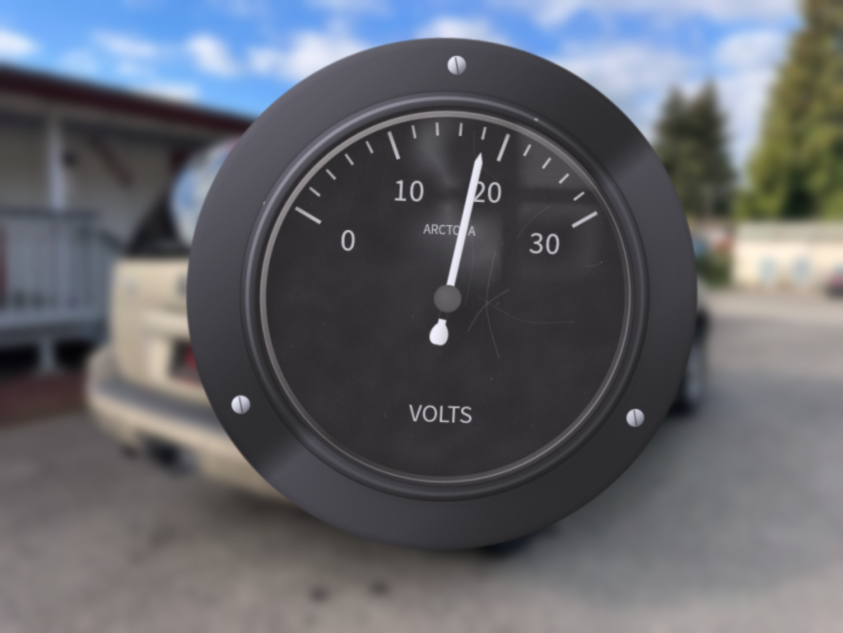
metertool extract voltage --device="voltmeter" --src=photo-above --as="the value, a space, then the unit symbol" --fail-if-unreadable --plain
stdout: 18 V
